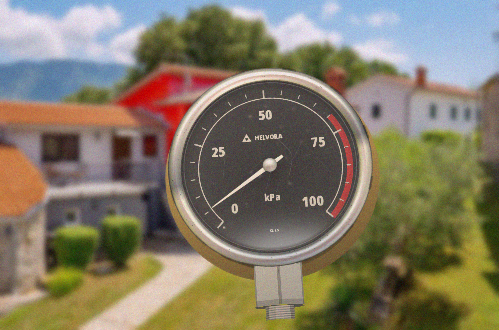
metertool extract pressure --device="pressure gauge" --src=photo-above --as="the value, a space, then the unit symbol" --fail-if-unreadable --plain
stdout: 5 kPa
